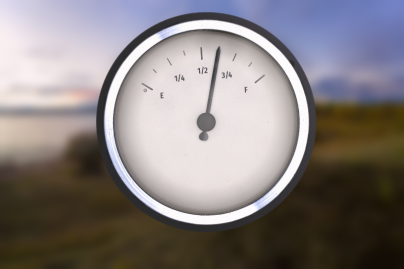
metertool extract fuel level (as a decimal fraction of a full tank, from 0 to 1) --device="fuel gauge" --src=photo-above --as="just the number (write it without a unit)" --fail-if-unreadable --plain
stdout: 0.625
